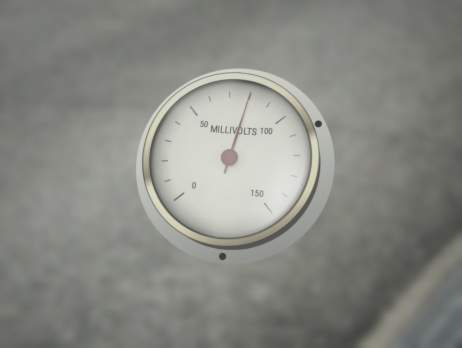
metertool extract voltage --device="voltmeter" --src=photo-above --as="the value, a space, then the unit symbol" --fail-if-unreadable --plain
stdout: 80 mV
